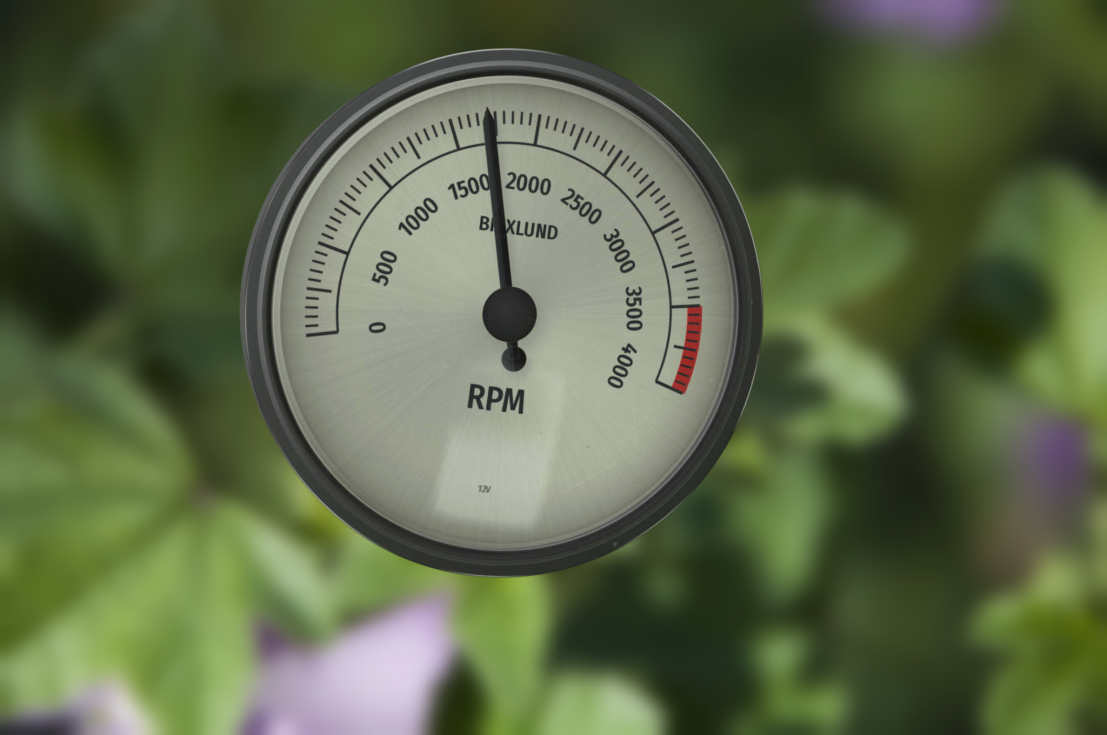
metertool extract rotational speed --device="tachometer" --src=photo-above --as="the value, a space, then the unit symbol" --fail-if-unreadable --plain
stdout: 1700 rpm
